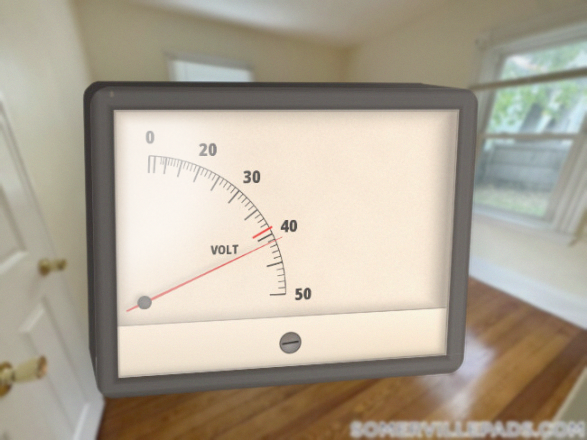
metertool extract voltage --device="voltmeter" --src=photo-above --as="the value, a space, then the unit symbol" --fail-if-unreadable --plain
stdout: 41 V
